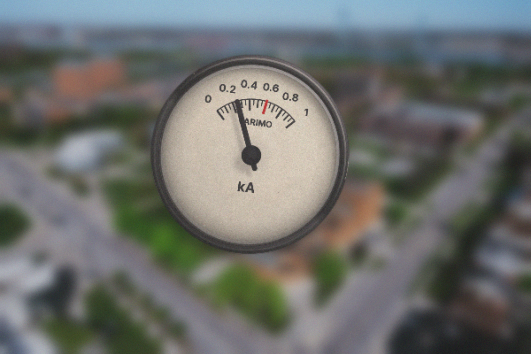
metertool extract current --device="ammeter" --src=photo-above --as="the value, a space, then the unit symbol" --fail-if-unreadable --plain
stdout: 0.25 kA
